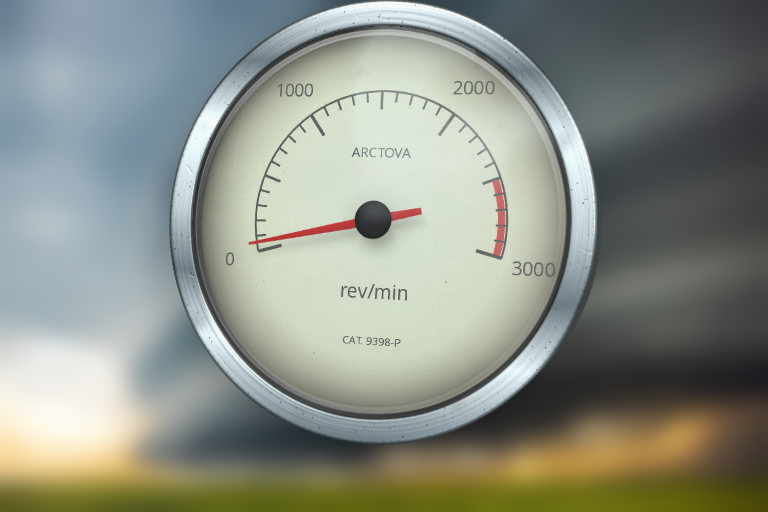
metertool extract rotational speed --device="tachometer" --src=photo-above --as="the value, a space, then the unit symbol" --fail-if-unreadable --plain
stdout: 50 rpm
